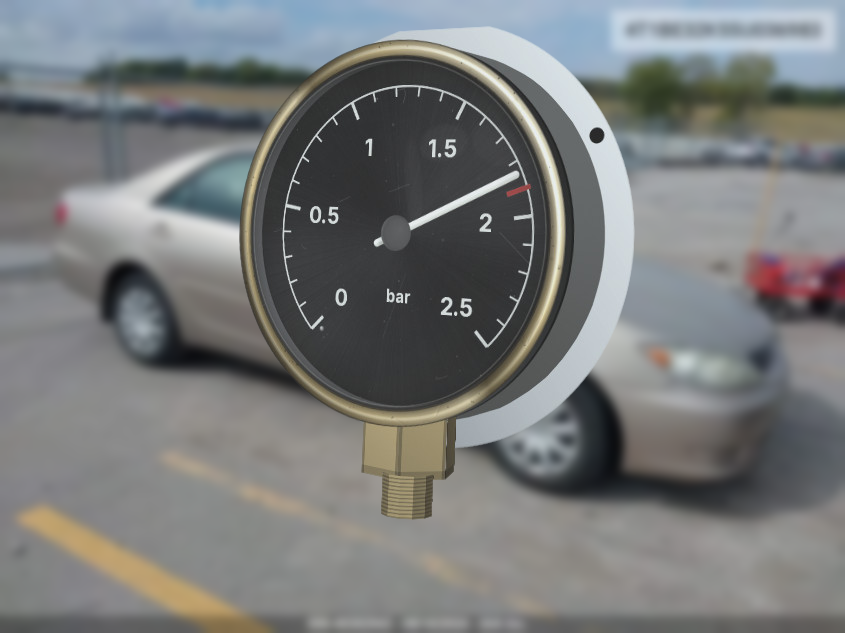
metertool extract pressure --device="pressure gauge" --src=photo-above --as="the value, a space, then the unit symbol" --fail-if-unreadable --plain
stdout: 1.85 bar
